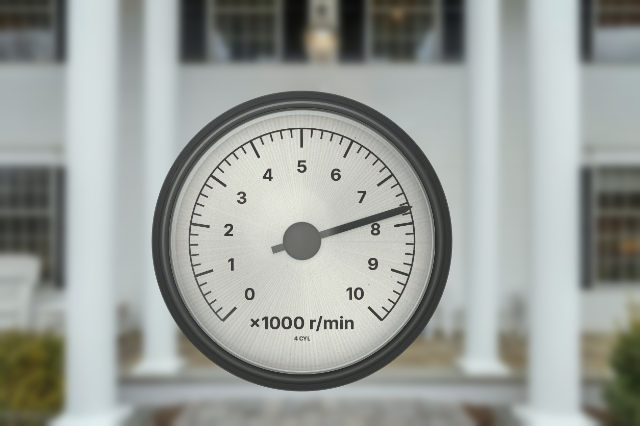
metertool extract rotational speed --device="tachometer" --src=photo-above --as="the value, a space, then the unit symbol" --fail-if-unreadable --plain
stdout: 7700 rpm
